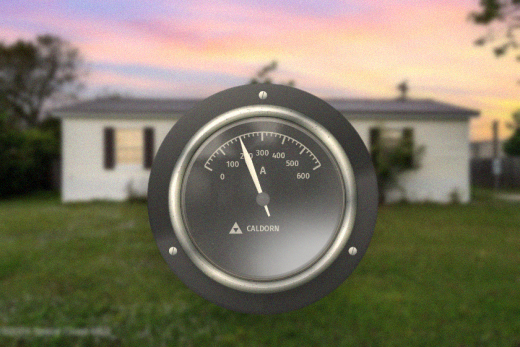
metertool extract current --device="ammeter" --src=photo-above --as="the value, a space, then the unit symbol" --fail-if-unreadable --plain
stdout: 200 A
